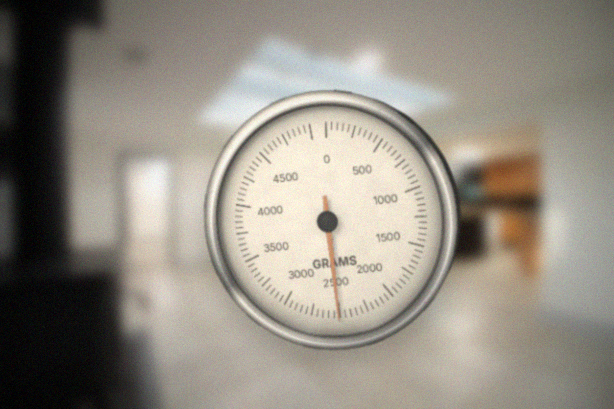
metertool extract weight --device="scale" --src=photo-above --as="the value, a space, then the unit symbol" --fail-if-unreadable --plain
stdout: 2500 g
